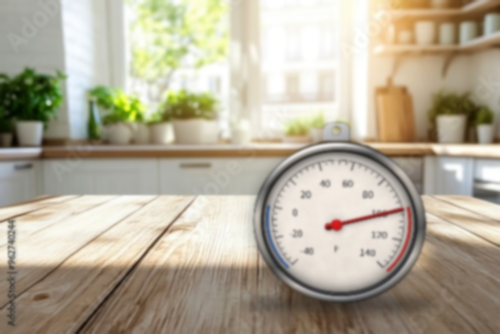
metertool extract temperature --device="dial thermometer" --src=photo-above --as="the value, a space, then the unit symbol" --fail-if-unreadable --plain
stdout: 100 °F
